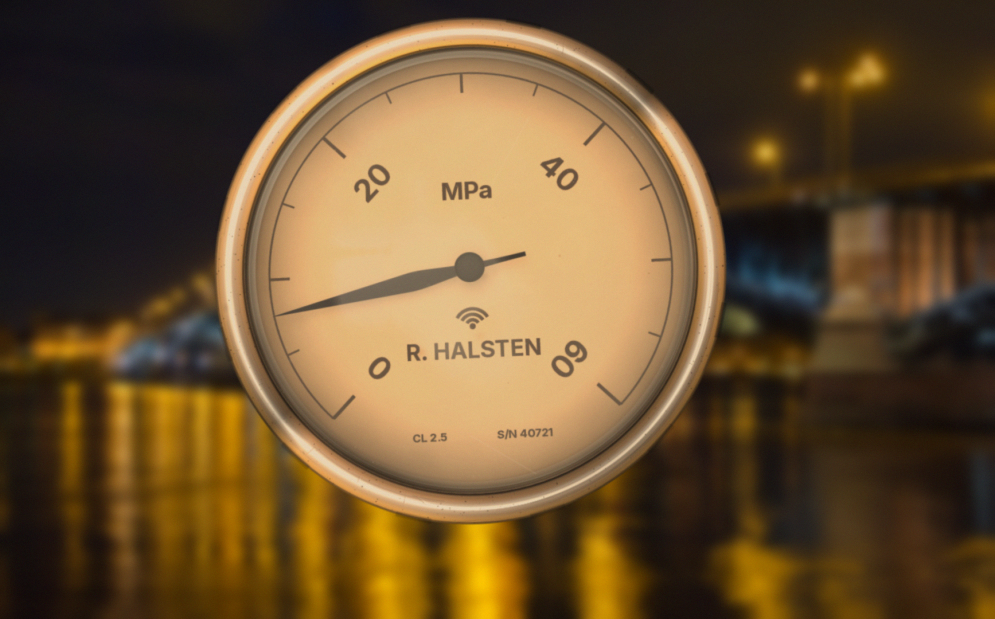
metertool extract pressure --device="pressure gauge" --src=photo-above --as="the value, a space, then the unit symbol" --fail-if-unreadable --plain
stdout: 7.5 MPa
